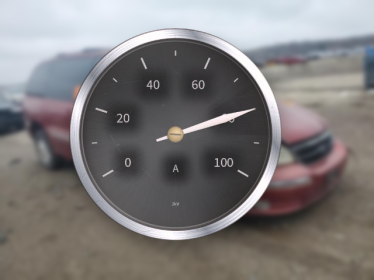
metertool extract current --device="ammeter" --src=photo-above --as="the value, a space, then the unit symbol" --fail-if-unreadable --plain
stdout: 80 A
